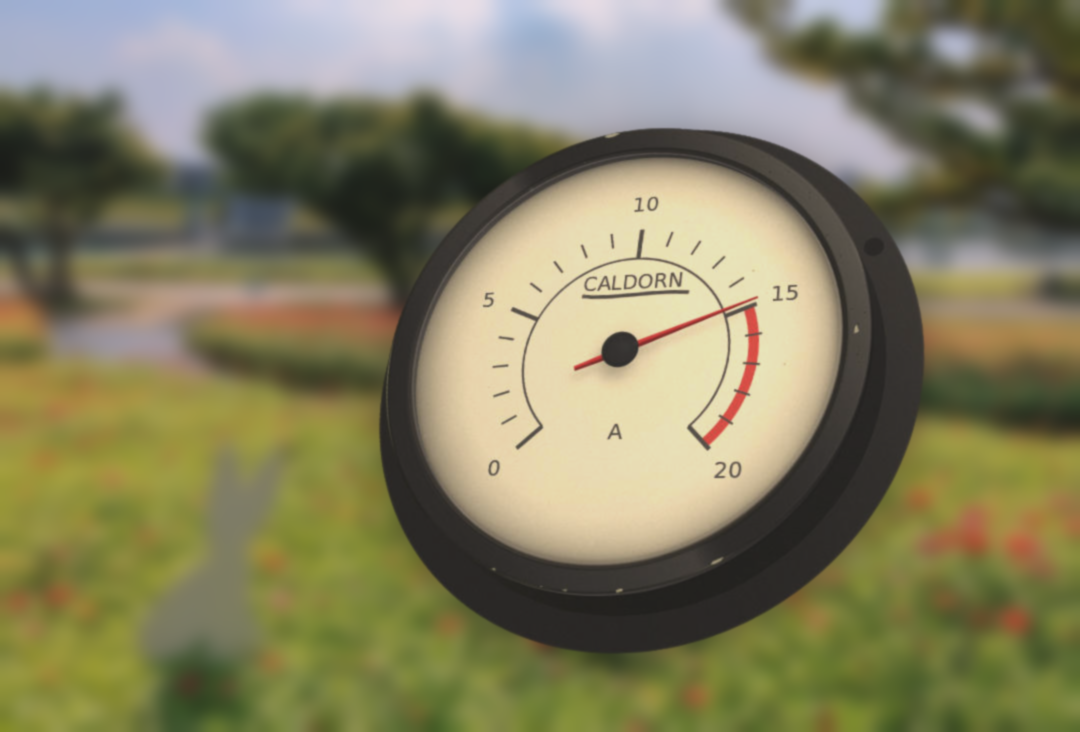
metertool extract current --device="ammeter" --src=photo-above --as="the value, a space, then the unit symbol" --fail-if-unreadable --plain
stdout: 15 A
